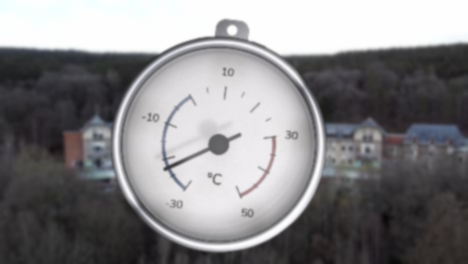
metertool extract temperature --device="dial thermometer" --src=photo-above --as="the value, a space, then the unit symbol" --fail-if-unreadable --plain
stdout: -22.5 °C
